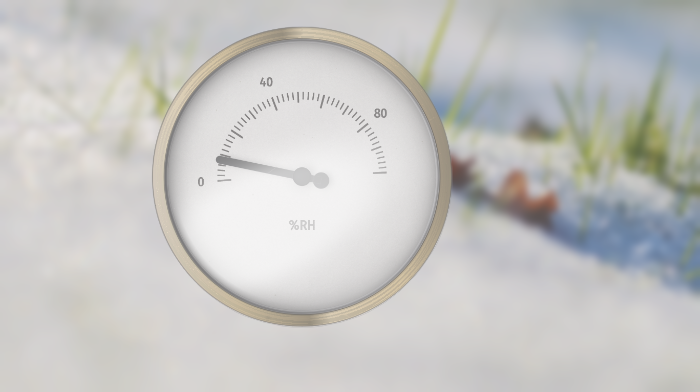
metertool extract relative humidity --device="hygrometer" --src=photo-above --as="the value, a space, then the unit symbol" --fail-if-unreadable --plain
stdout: 8 %
